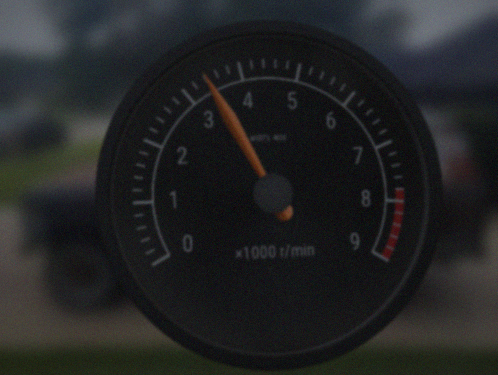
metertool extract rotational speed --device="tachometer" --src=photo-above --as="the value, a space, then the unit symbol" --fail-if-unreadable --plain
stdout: 3400 rpm
